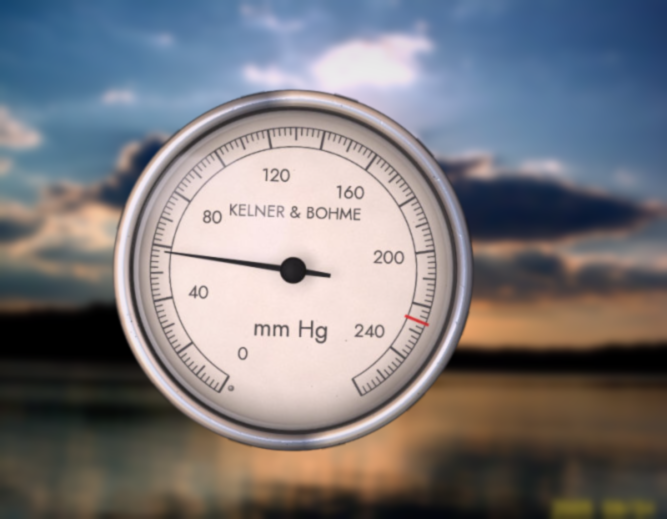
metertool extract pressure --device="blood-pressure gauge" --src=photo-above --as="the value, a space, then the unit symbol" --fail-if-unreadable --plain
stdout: 58 mmHg
